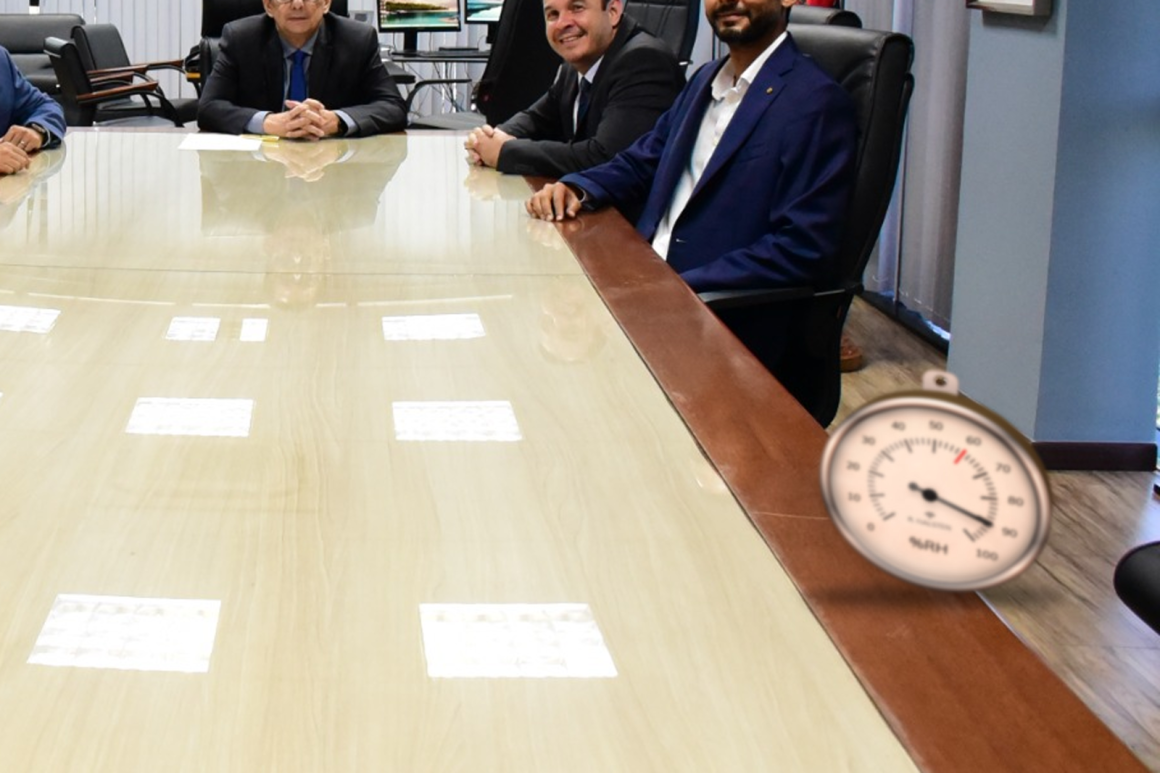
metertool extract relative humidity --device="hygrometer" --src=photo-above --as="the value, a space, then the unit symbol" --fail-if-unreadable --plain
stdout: 90 %
